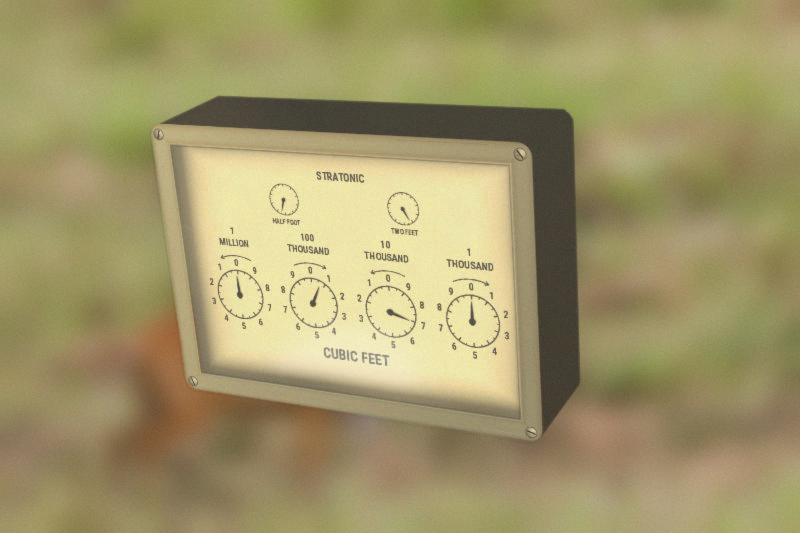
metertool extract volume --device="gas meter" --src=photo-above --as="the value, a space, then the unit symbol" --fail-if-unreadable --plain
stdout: 7000 ft³
